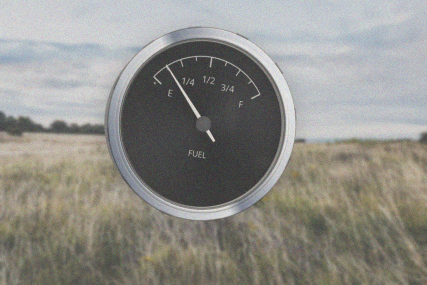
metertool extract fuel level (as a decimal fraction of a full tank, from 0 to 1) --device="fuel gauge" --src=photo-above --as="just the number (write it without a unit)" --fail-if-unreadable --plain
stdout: 0.125
